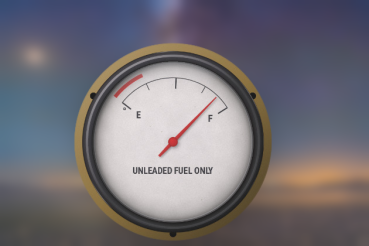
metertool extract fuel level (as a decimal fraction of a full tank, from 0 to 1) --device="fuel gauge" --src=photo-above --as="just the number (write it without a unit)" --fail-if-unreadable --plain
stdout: 0.875
